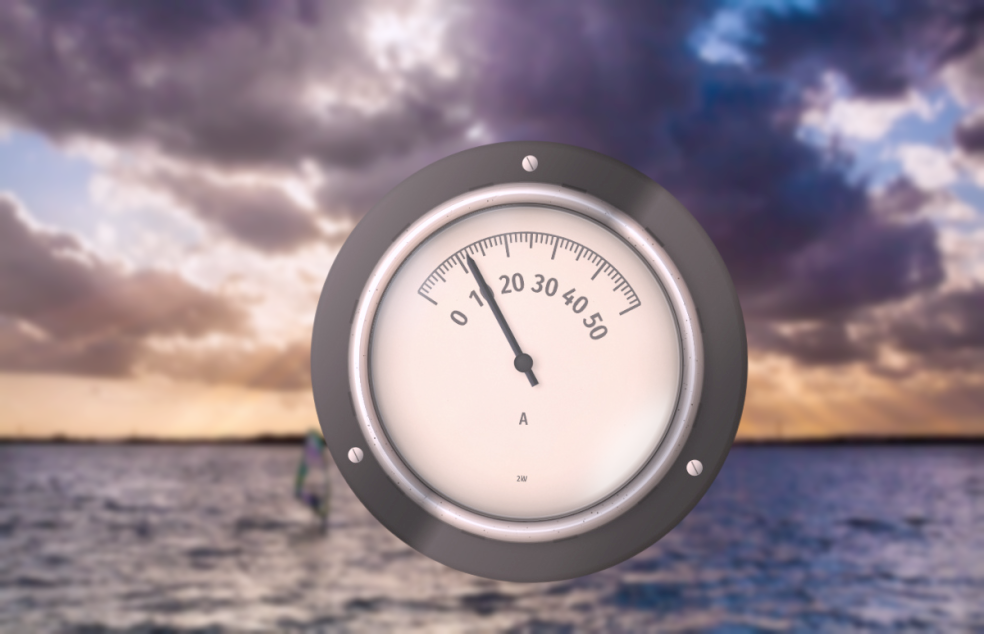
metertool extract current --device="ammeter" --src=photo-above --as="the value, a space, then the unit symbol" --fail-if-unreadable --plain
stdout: 12 A
